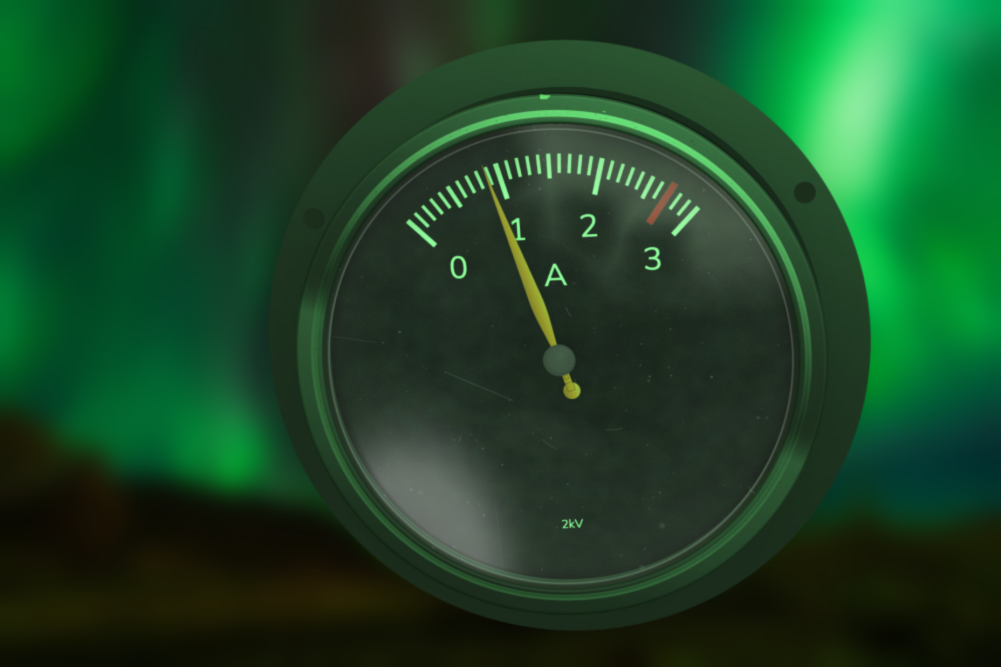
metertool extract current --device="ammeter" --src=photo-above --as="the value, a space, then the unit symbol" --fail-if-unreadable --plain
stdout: 0.9 A
